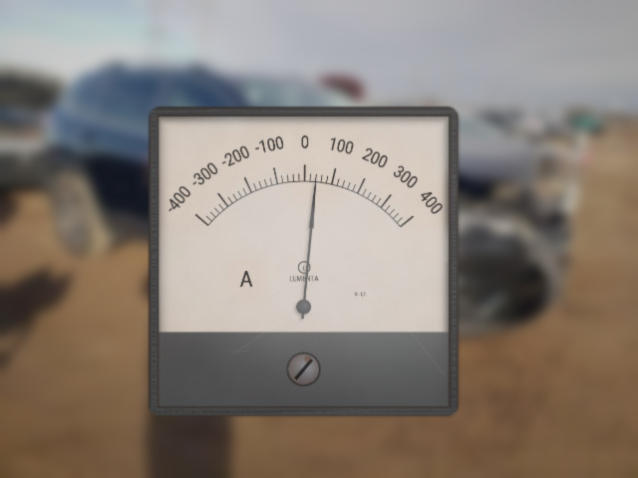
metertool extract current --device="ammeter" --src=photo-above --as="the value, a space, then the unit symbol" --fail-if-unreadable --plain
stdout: 40 A
